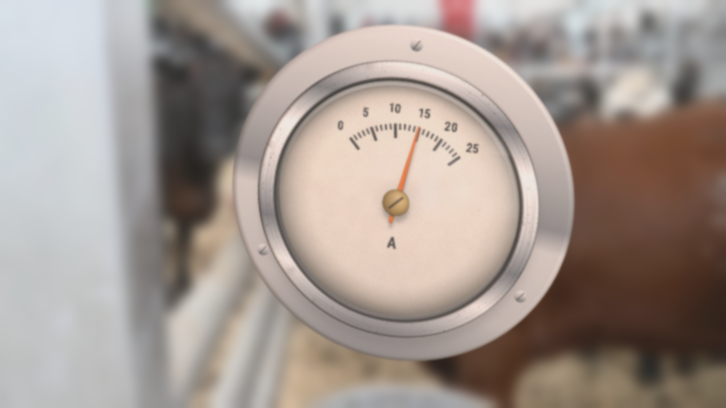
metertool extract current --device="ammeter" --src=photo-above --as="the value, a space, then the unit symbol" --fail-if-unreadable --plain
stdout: 15 A
